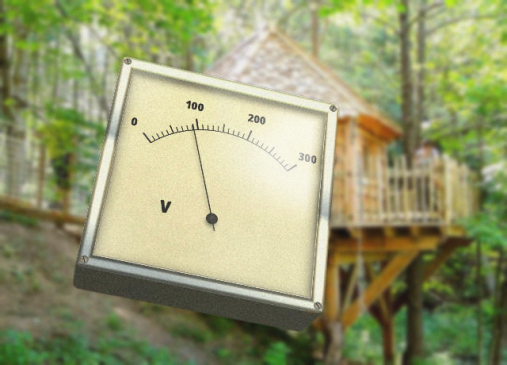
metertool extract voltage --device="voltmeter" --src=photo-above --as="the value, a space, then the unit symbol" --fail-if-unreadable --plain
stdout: 90 V
